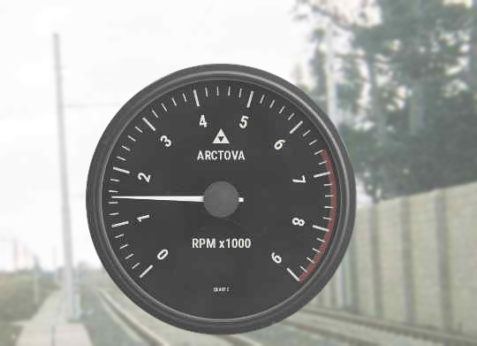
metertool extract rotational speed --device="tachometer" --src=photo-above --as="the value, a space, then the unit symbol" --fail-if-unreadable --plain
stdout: 1500 rpm
